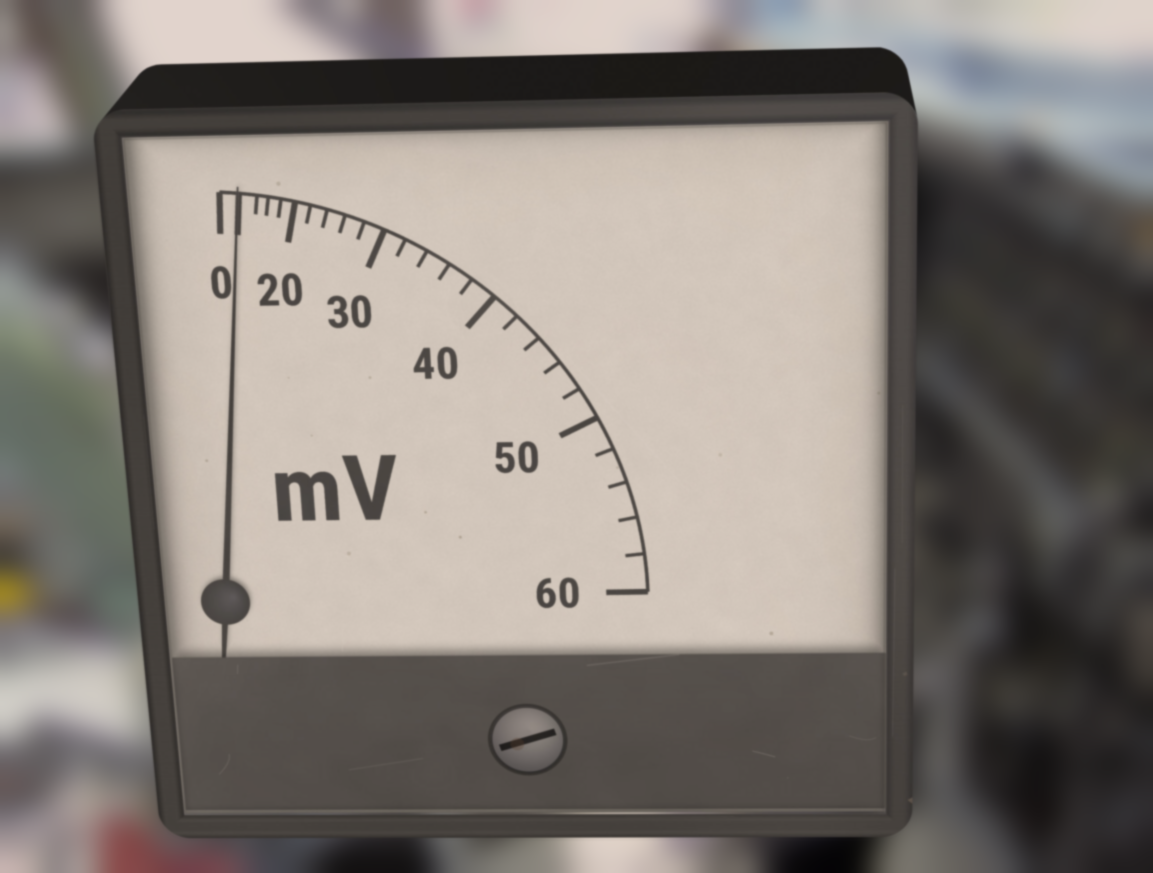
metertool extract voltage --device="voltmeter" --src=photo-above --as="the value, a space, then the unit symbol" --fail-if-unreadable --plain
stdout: 10 mV
